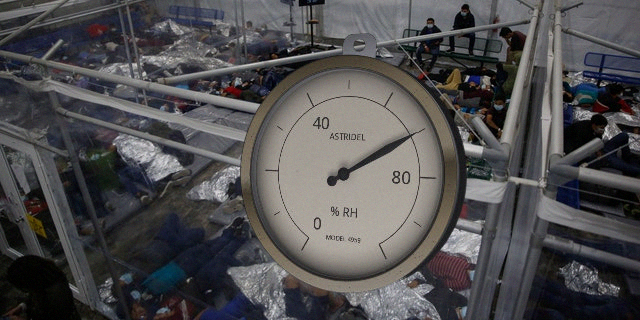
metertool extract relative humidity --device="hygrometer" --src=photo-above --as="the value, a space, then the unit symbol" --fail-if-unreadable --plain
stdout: 70 %
